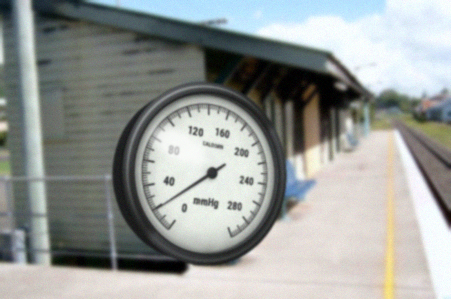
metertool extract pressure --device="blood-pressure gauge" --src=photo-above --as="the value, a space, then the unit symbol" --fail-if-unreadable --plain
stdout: 20 mmHg
